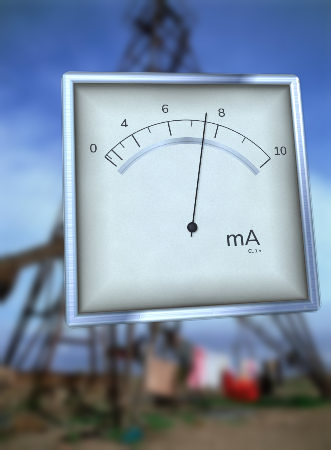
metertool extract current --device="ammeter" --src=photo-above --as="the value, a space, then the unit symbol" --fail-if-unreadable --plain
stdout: 7.5 mA
